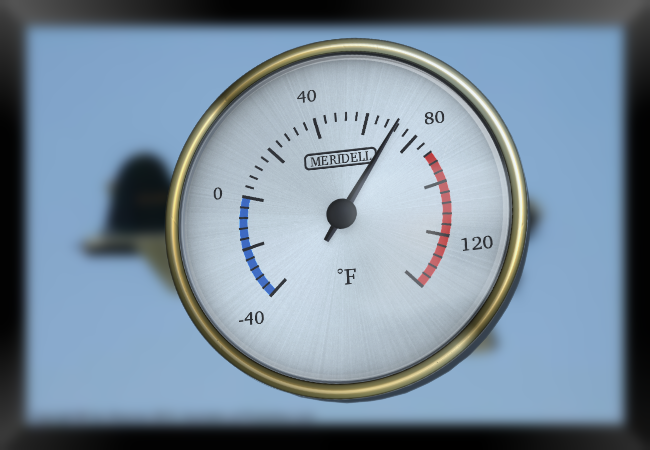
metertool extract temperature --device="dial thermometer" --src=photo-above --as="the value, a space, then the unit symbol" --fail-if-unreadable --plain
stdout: 72 °F
